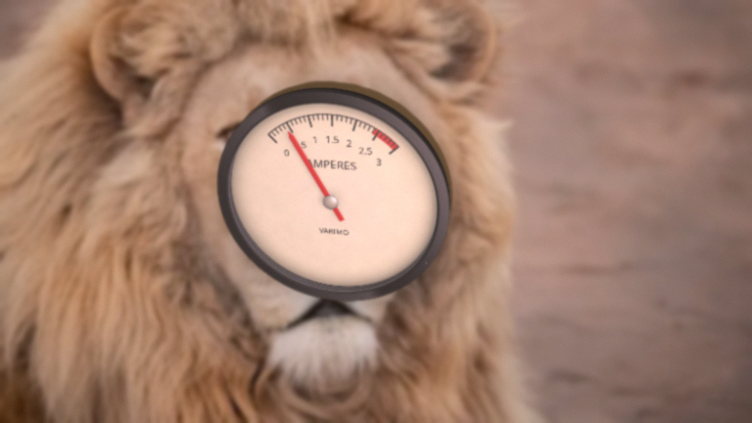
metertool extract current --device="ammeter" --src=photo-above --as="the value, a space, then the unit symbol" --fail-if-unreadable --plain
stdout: 0.5 A
